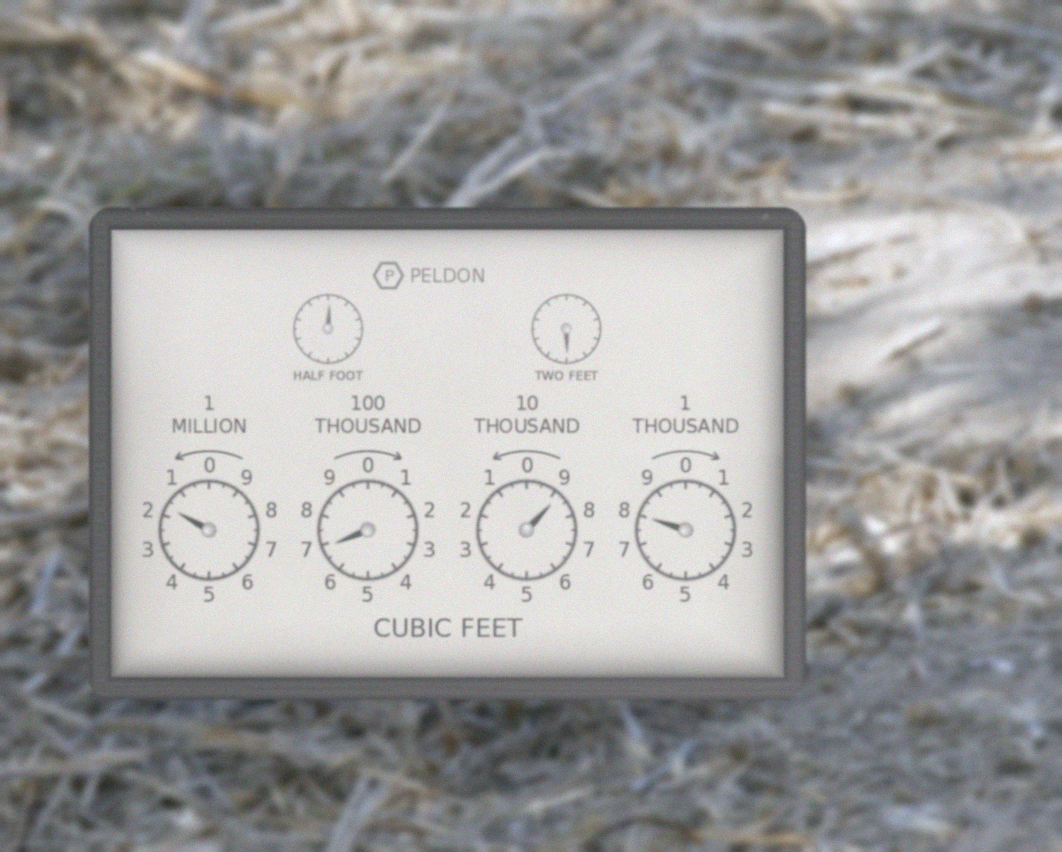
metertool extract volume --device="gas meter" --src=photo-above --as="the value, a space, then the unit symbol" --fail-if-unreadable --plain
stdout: 168800 ft³
